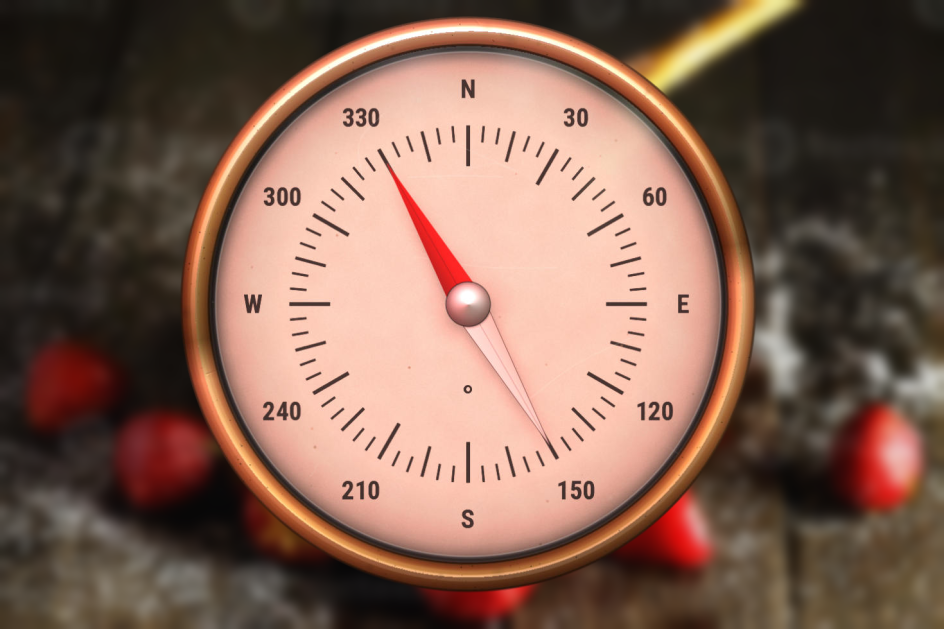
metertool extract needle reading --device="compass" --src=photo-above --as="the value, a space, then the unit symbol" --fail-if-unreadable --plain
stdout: 330 °
